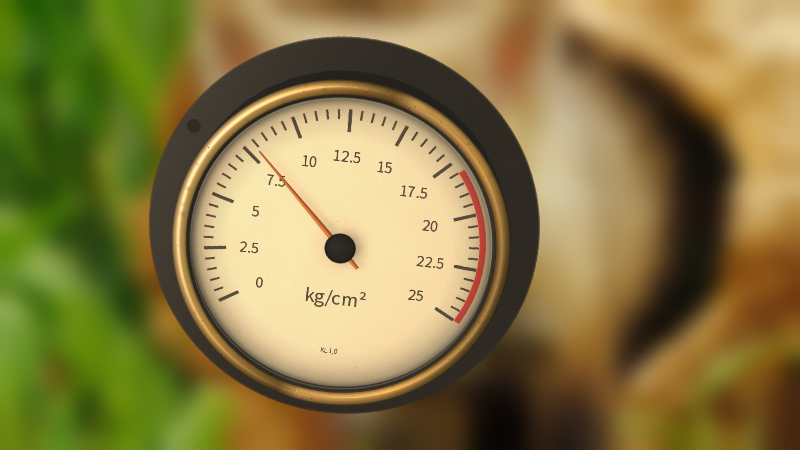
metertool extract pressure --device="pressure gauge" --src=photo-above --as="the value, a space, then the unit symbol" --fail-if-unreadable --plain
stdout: 8 kg/cm²
